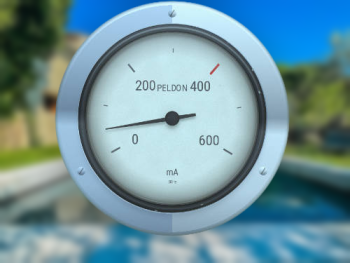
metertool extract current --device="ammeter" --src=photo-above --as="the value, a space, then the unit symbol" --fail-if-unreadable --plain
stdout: 50 mA
